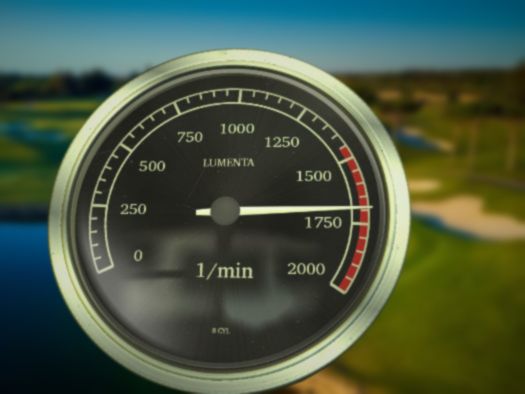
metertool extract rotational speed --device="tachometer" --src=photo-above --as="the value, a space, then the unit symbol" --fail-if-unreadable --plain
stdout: 1700 rpm
